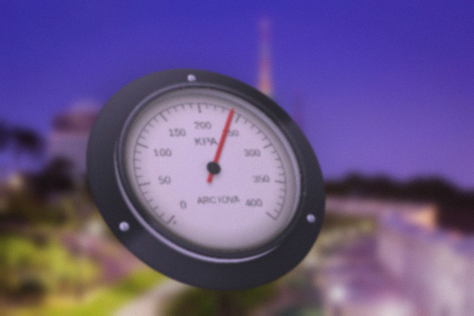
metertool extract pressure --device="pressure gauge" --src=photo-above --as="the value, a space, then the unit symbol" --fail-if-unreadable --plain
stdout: 240 kPa
